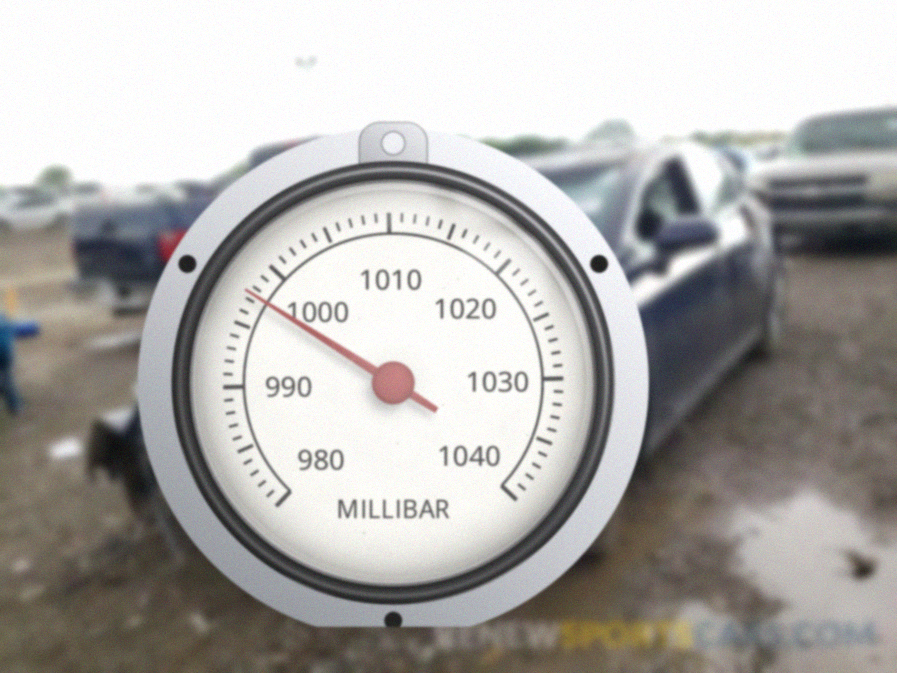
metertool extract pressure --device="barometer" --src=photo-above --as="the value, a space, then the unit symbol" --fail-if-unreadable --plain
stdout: 997.5 mbar
